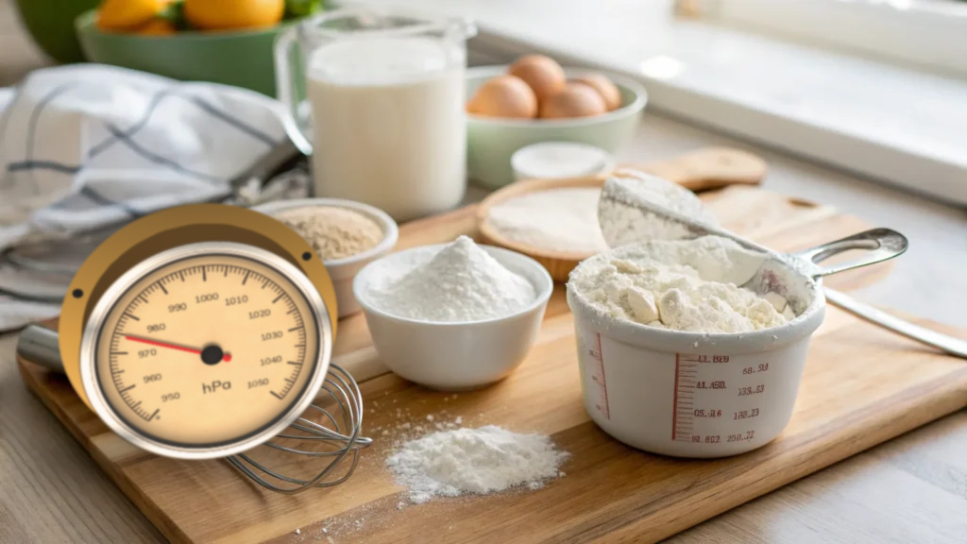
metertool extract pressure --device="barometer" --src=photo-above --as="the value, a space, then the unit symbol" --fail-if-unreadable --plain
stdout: 975 hPa
